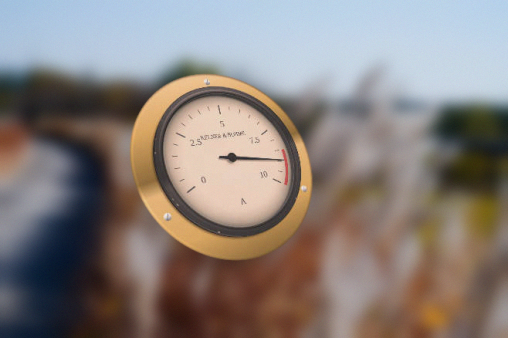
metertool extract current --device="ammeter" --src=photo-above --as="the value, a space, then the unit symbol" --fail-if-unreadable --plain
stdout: 9 A
